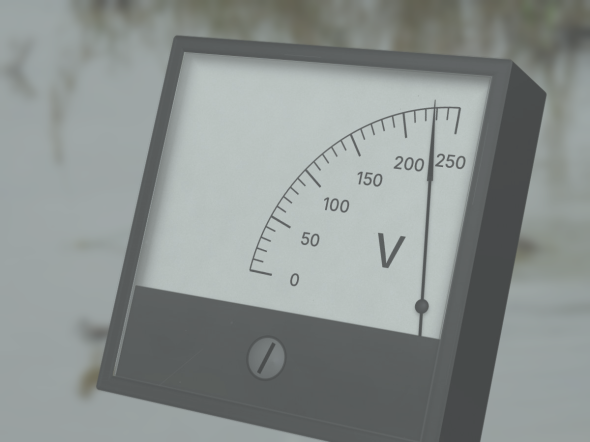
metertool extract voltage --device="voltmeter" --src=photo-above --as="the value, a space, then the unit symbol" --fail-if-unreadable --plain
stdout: 230 V
